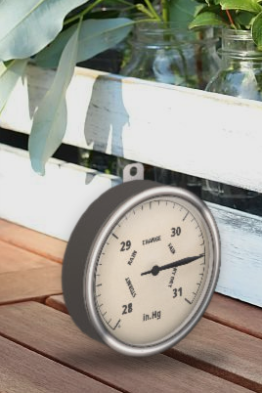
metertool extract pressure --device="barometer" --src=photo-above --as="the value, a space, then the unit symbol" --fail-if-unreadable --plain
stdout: 30.5 inHg
